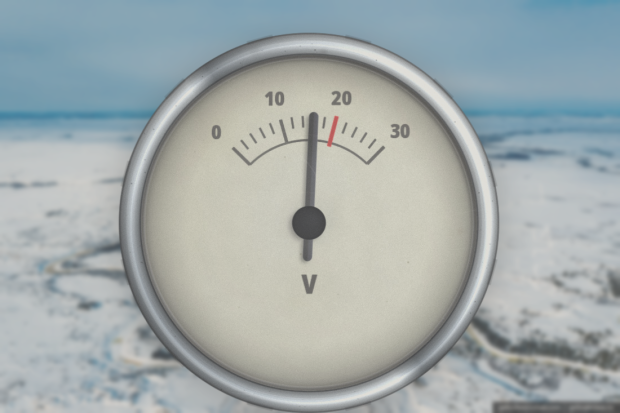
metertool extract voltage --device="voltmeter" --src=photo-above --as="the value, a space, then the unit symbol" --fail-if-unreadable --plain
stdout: 16 V
